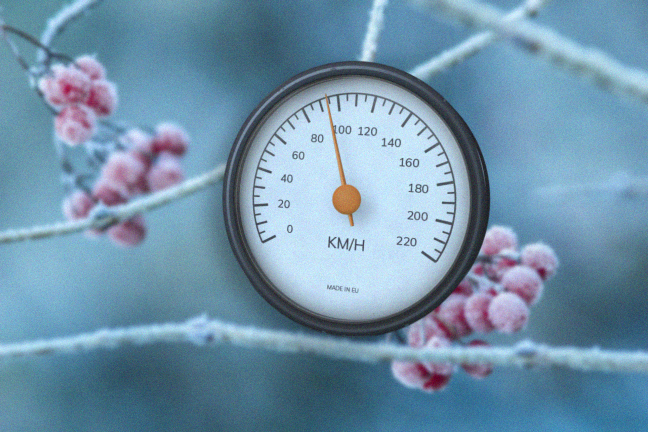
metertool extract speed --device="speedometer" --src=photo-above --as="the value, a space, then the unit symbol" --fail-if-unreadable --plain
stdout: 95 km/h
